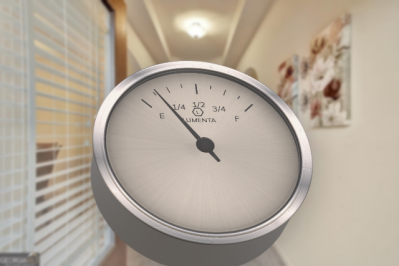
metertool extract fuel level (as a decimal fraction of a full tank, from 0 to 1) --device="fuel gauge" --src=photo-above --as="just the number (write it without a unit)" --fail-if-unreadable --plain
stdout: 0.125
